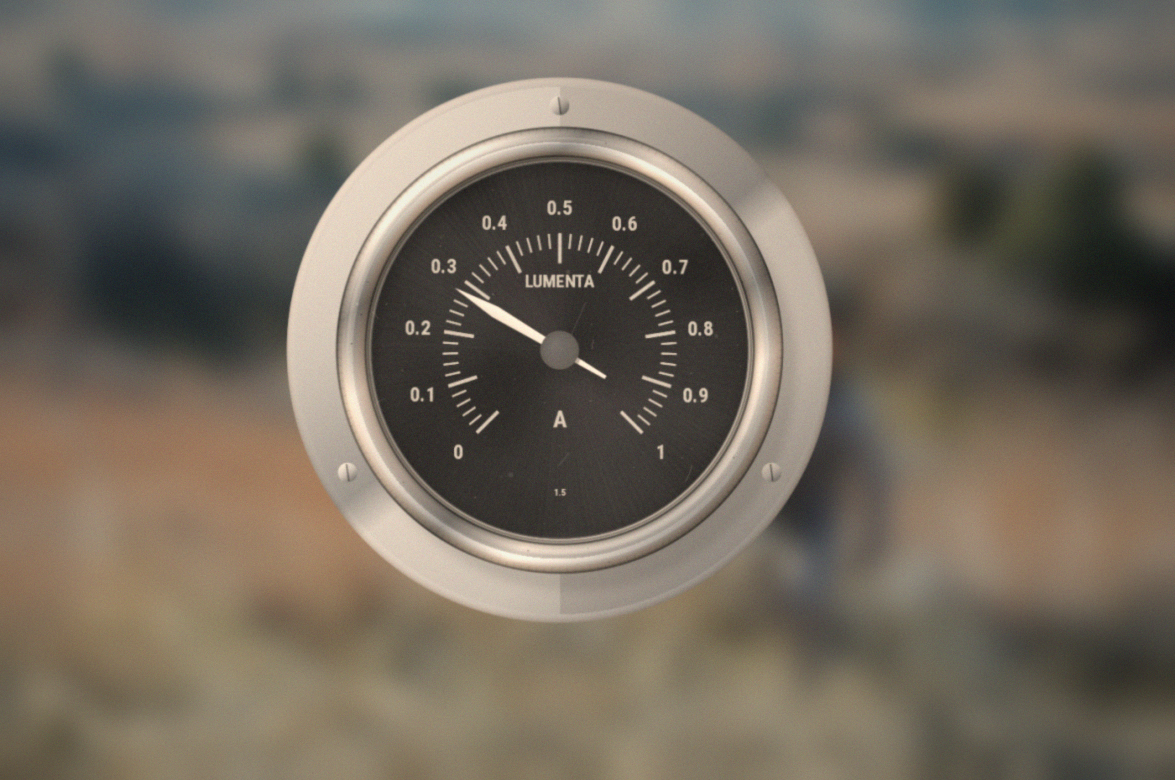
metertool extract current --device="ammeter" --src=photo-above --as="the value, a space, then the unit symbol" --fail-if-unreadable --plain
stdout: 0.28 A
